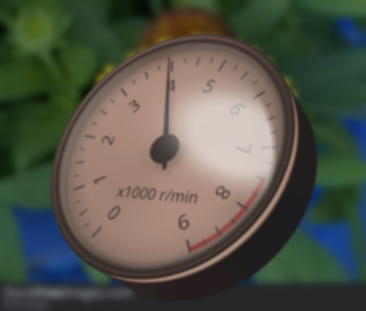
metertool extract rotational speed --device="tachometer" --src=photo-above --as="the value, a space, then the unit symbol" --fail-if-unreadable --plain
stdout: 4000 rpm
